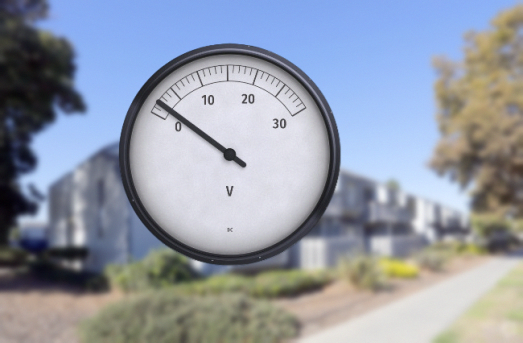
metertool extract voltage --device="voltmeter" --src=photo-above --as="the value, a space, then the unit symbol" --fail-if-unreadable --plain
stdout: 2 V
